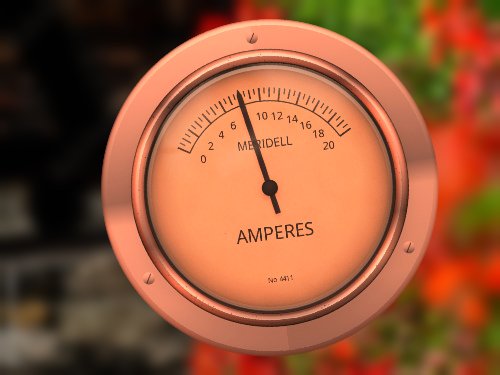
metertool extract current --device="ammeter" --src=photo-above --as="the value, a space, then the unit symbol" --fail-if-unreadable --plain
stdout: 8 A
